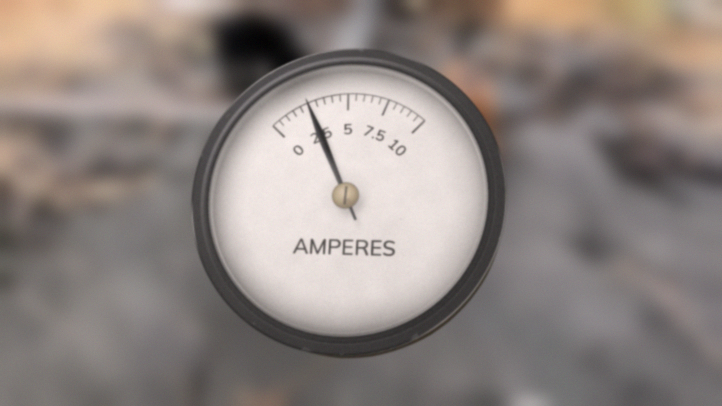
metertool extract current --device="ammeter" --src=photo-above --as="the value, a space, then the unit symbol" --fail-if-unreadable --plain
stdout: 2.5 A
